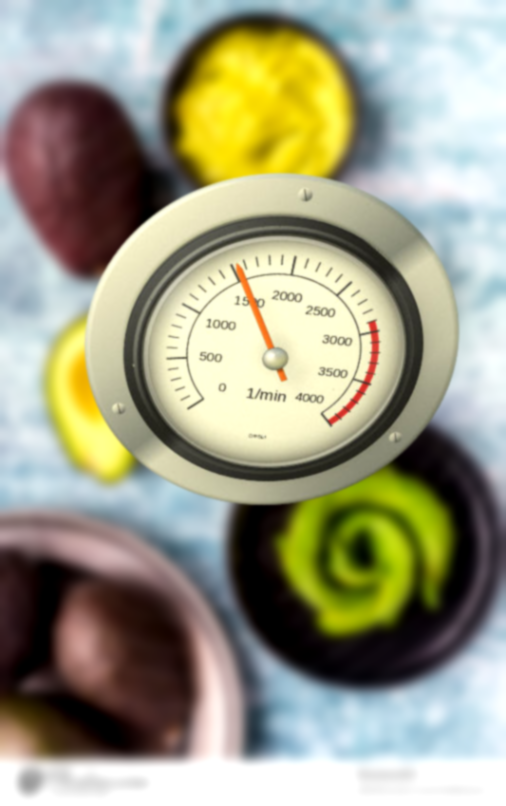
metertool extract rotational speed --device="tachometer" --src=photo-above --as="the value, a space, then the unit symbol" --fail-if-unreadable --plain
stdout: 1550 rpm
